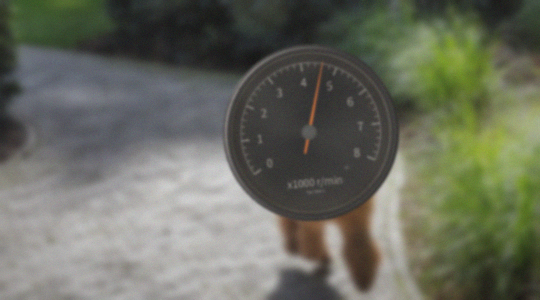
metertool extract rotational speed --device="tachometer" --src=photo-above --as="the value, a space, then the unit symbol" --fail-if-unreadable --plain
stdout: 4600 rpm
